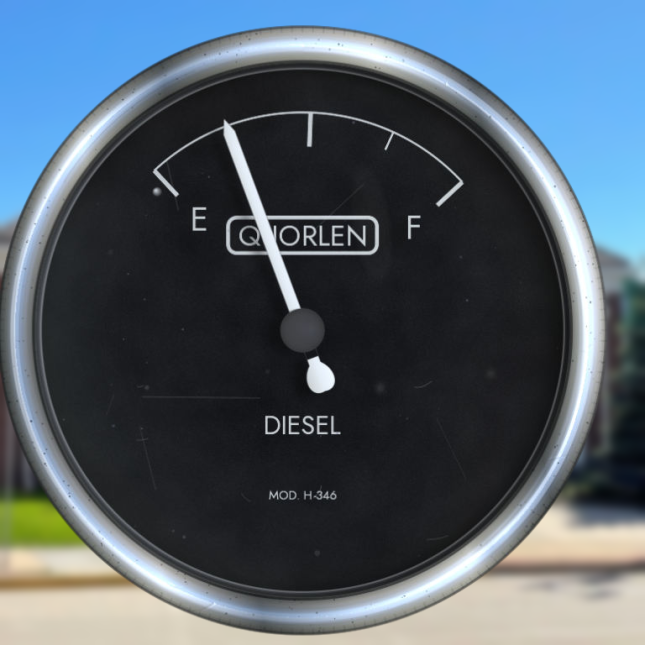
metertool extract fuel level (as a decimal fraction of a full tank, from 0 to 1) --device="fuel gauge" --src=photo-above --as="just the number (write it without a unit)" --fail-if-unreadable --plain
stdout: 0.25
